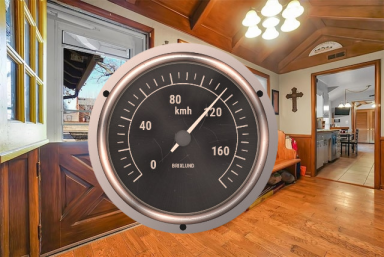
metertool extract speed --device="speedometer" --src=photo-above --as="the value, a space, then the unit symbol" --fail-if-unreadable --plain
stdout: 115 km/h
